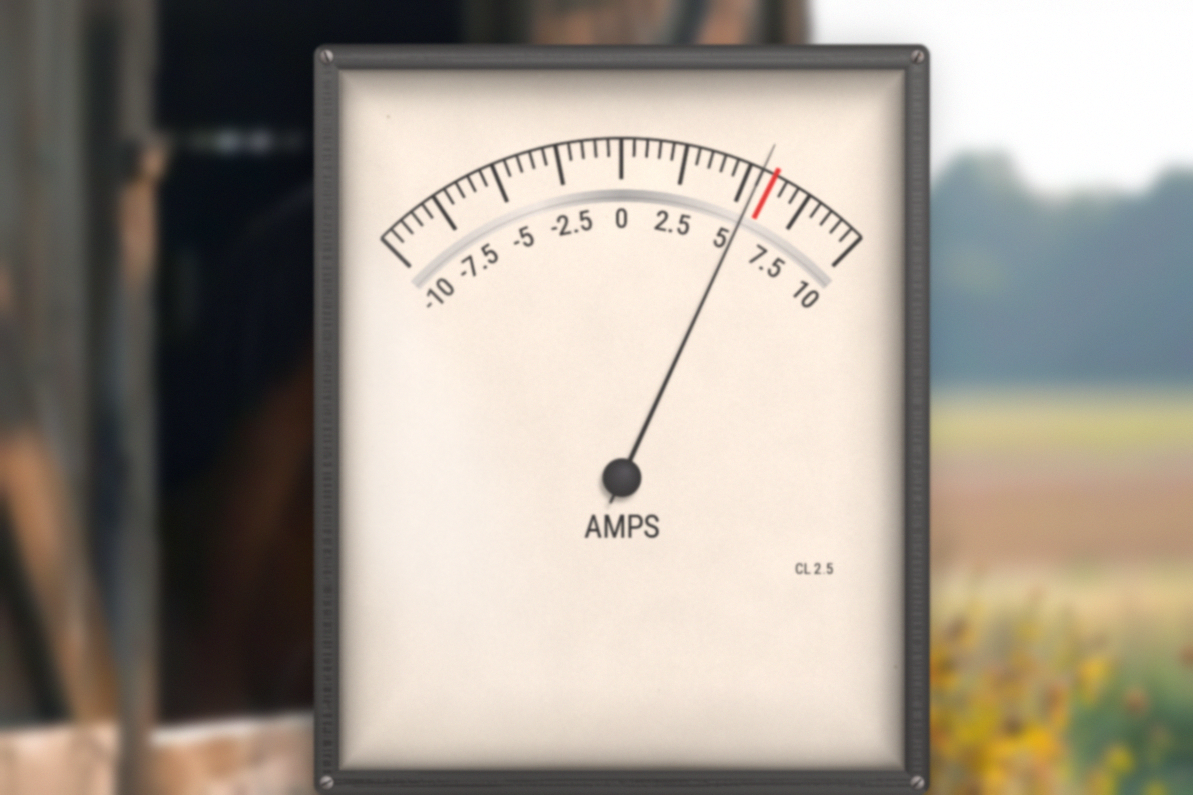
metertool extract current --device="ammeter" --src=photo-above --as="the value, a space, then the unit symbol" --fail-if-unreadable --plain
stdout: 5.5 A
